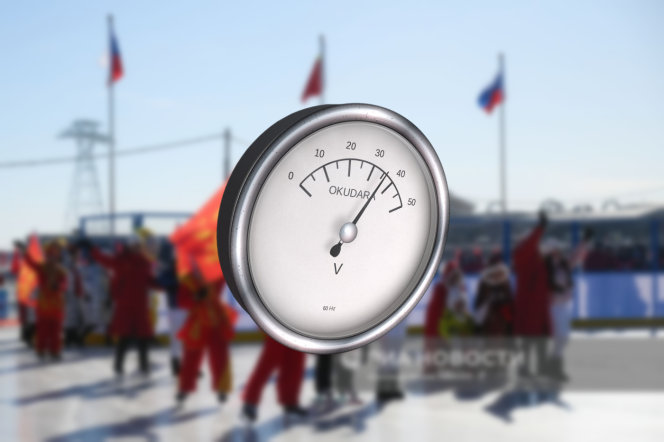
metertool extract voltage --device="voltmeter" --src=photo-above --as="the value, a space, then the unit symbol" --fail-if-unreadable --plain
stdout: 35 V
